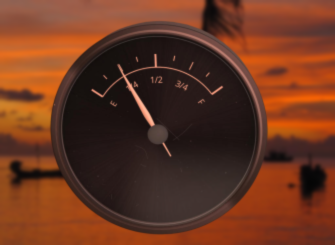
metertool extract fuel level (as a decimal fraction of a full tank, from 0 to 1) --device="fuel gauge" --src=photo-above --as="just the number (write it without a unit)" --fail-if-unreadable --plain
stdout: 0.25
